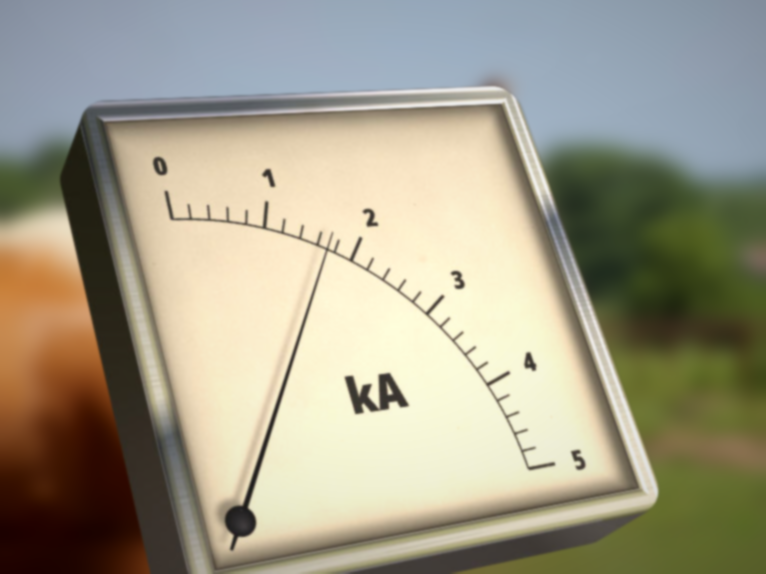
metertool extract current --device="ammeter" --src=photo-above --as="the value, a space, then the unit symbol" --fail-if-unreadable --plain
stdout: 1.7 kA
